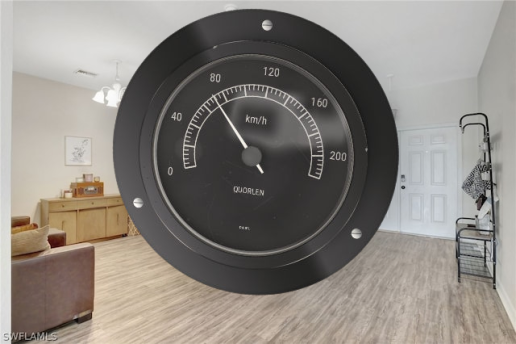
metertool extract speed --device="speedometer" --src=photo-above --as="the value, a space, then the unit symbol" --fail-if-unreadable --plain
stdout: 72 km/h
